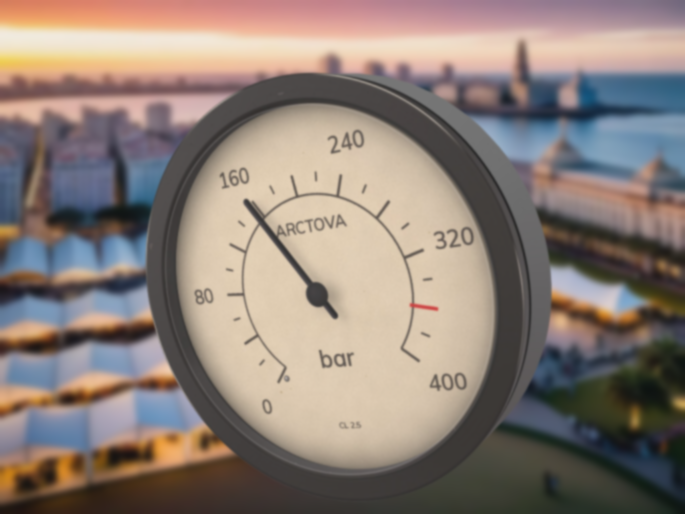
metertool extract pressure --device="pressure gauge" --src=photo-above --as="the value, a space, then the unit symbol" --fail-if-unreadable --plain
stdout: 160 bar
